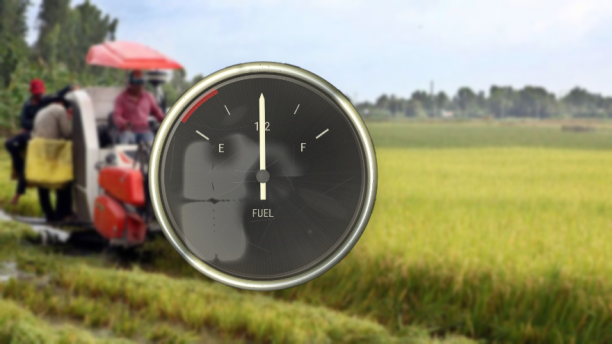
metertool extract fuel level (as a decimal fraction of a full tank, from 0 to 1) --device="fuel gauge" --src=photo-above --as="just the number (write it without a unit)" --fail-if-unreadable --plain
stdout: 0.5
